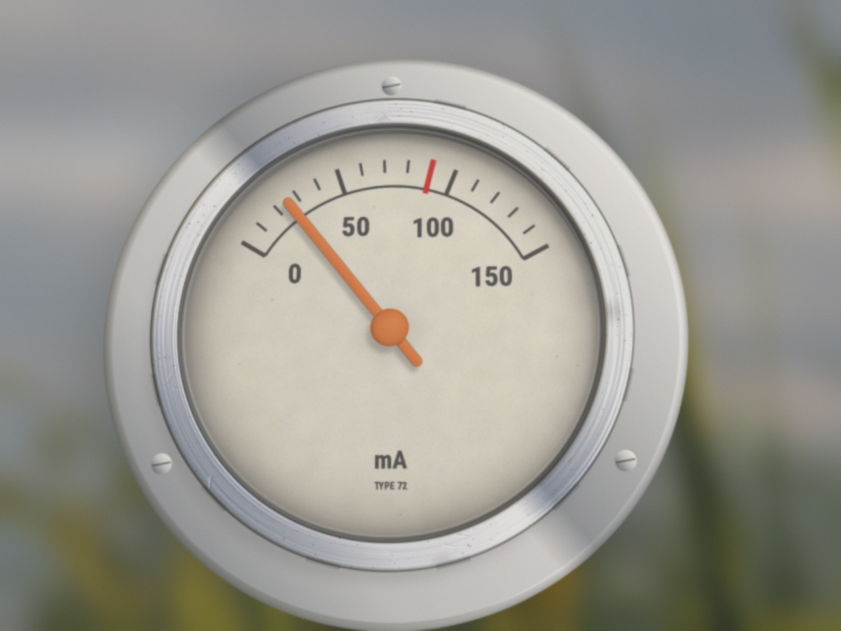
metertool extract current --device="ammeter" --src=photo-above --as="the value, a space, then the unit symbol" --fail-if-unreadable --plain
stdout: 25 mA
